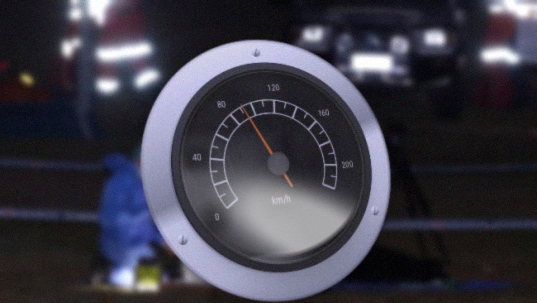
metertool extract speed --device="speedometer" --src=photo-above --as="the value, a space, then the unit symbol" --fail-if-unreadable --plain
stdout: 90 km/h
